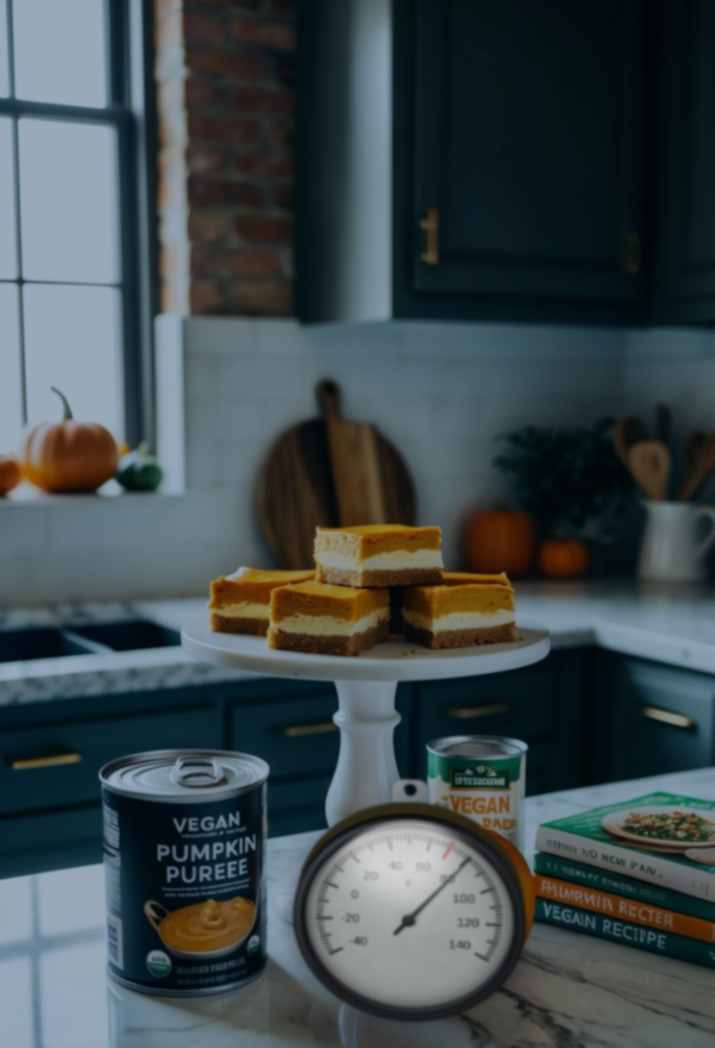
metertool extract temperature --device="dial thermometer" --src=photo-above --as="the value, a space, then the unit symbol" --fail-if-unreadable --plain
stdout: 80 °F
